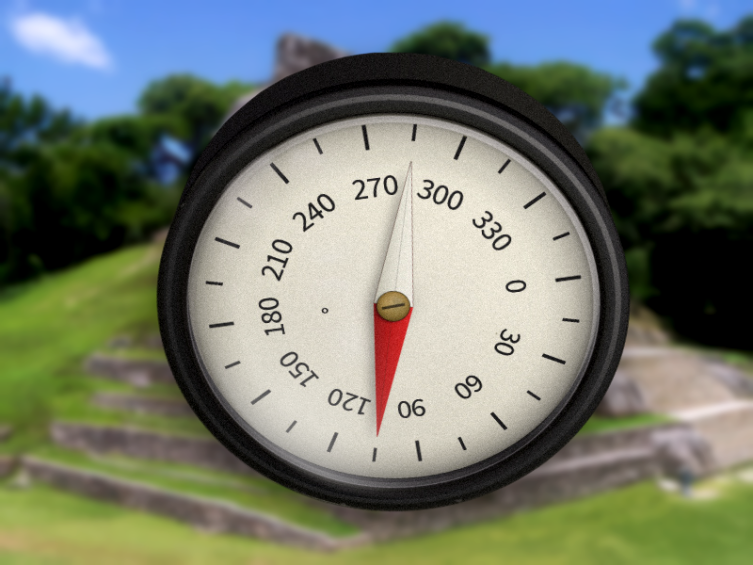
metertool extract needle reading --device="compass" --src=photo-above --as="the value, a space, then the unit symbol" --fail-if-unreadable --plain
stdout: 105 °
